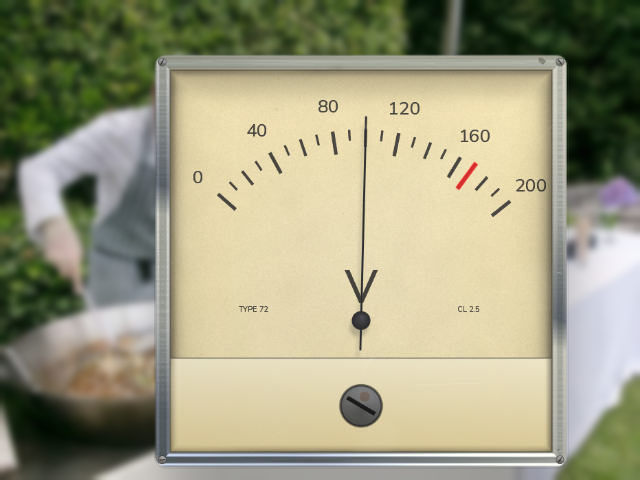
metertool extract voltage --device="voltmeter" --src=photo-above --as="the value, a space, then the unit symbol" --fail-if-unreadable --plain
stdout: 100 V
